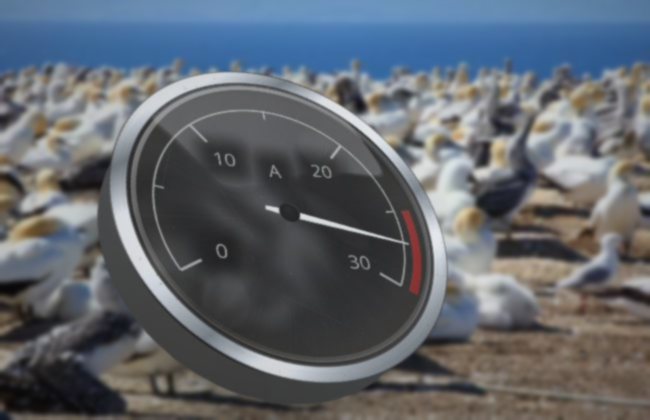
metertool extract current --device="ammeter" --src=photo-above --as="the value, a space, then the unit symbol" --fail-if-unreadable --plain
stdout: 27.5 A
